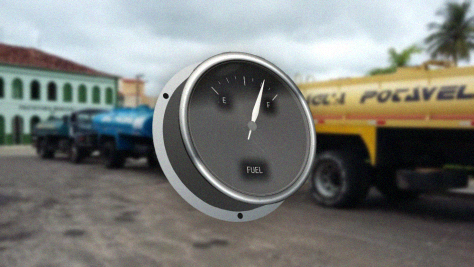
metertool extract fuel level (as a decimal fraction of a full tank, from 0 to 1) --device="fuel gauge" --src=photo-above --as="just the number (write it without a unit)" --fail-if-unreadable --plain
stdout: 0.75
